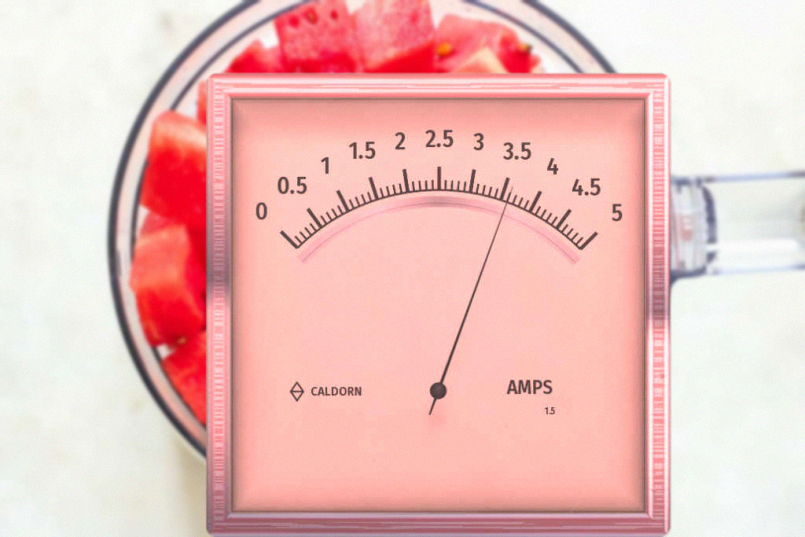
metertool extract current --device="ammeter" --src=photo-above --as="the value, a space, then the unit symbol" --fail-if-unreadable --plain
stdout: 3.6 A
